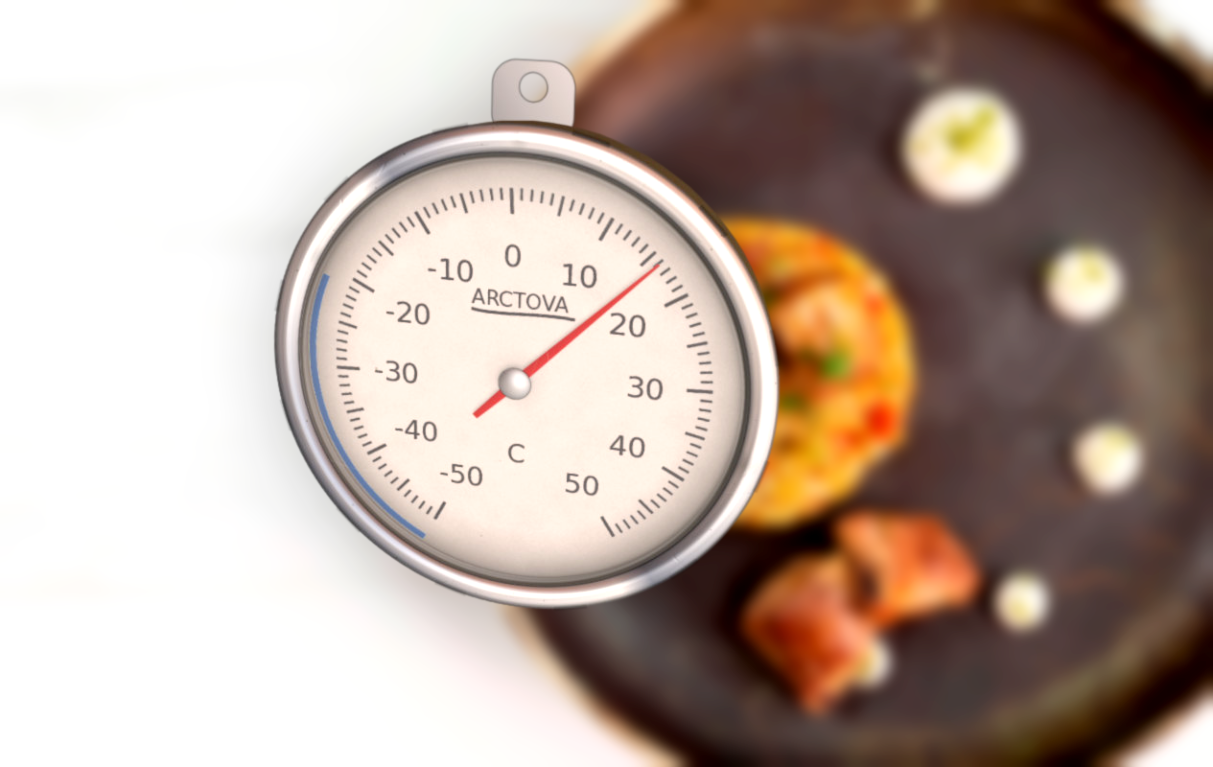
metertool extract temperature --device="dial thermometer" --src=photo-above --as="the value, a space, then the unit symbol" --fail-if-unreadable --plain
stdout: 16 °C
